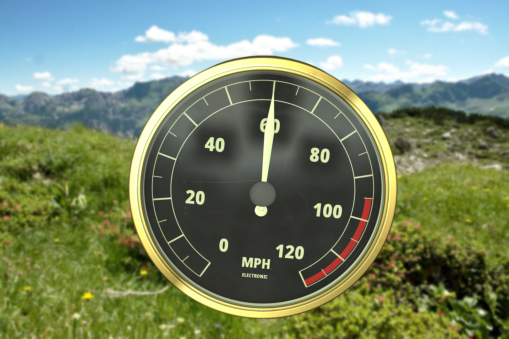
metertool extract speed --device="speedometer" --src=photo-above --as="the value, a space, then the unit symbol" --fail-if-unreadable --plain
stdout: 60 mph
